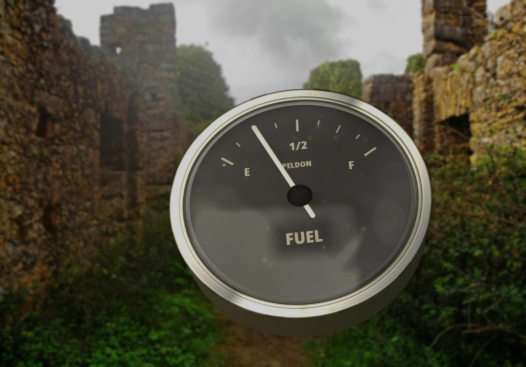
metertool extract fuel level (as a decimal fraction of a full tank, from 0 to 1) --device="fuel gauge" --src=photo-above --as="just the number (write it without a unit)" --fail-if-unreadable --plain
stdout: 0.25
